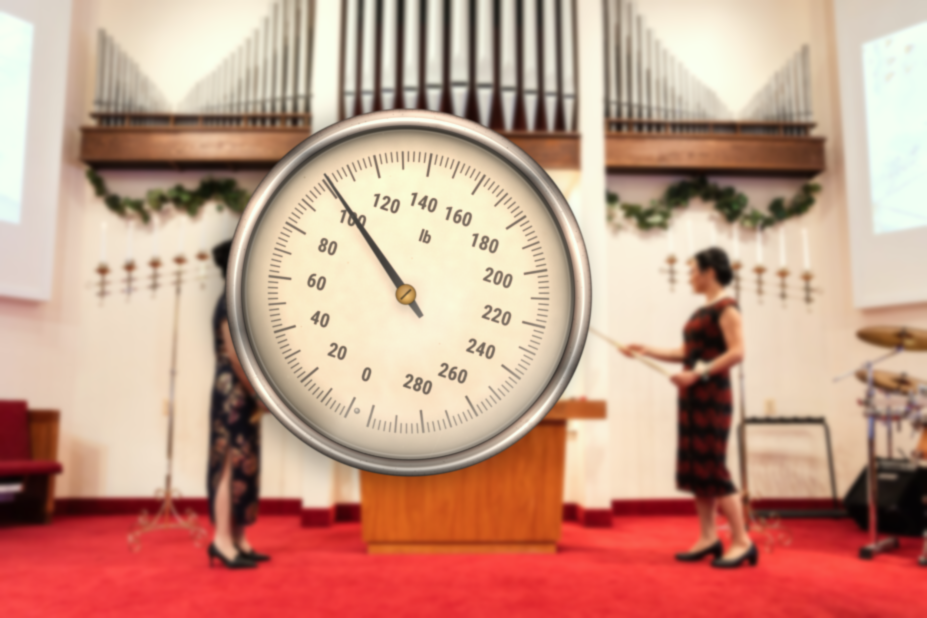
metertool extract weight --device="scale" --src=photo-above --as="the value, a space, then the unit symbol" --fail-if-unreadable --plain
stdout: 102 lb
